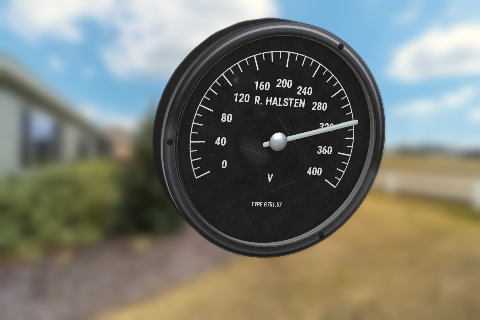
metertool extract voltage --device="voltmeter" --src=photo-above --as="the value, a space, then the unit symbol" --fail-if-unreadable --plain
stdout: 320 V
